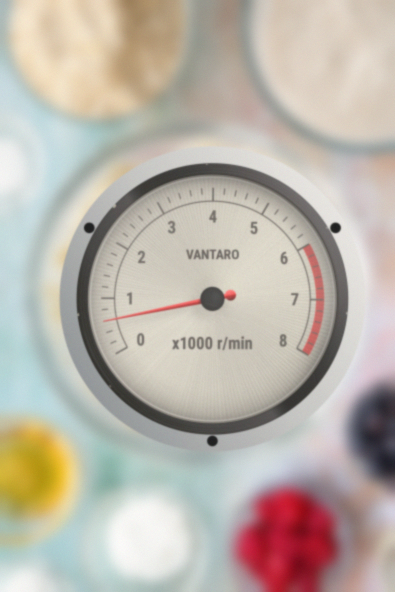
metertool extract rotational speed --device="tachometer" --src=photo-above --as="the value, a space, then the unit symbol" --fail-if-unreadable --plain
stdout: 600 rpm
